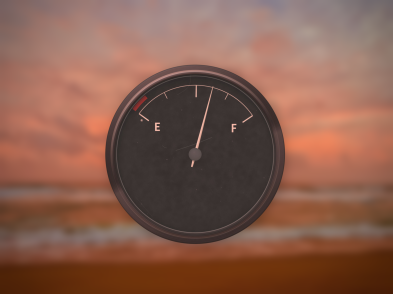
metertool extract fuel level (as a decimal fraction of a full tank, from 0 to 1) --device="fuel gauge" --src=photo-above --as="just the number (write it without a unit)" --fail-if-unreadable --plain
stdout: 0.625
